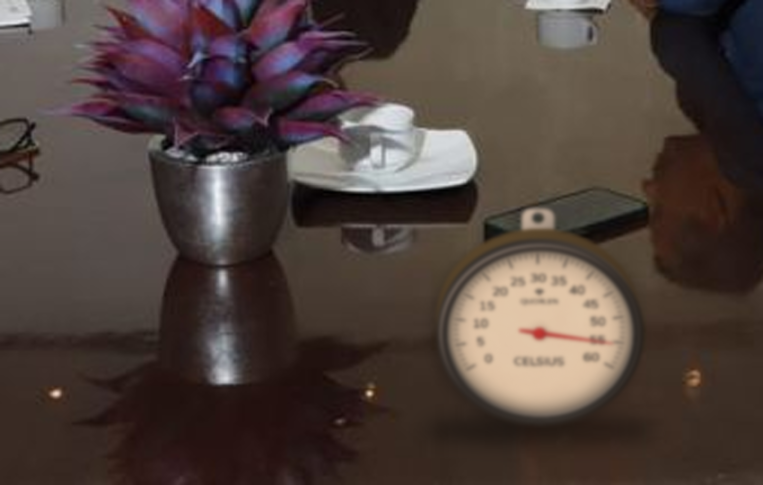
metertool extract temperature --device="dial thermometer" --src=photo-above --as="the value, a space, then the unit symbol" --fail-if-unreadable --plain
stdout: 55 °C
